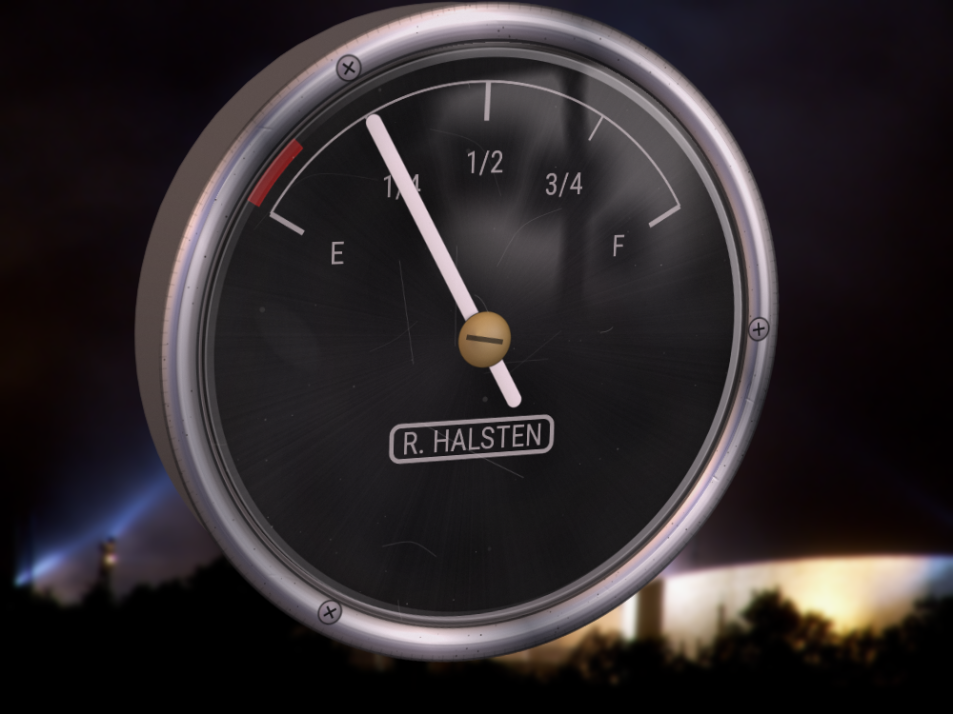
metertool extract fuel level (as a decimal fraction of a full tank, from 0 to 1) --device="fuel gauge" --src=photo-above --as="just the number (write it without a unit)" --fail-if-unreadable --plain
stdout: 0.25
